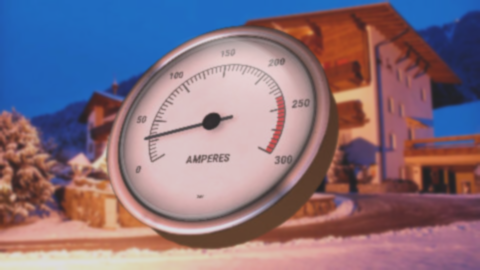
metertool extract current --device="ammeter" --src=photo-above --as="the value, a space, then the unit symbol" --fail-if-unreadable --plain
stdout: 25 A
